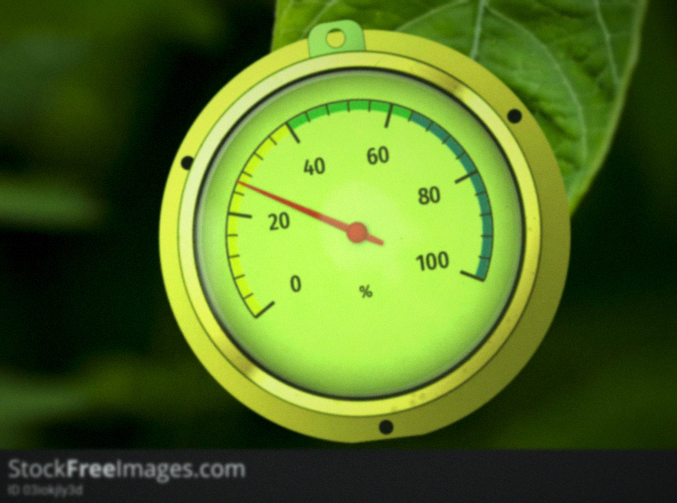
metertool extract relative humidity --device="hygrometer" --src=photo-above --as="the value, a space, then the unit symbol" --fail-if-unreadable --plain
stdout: 26 %
